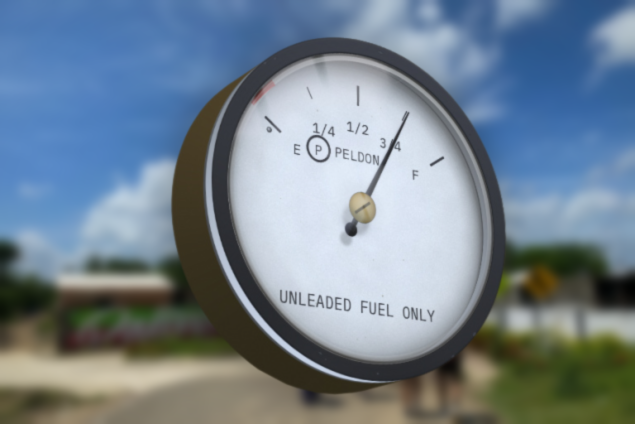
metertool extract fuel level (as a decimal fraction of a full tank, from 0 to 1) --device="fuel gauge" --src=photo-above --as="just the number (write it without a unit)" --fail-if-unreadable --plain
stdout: 0.75
